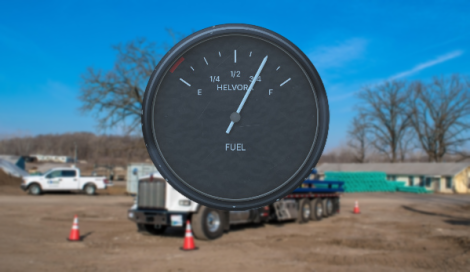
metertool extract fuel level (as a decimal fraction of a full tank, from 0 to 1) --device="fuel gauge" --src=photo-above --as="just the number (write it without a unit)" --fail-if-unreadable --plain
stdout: 0.75
